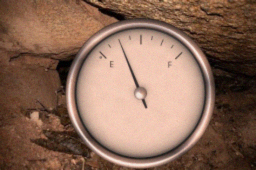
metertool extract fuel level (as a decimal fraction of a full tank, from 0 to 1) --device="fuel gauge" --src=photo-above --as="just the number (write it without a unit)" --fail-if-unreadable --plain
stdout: 0.25
